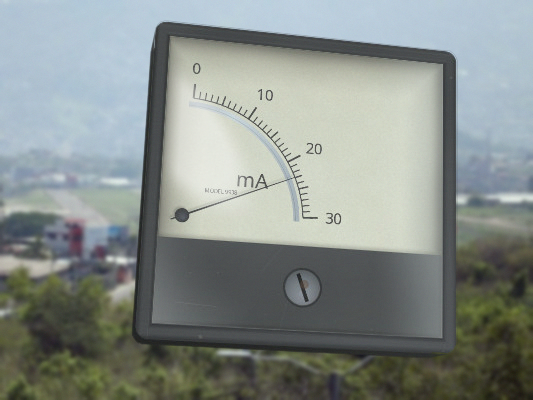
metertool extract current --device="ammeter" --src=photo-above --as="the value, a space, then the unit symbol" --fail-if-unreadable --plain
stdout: 23 mA
